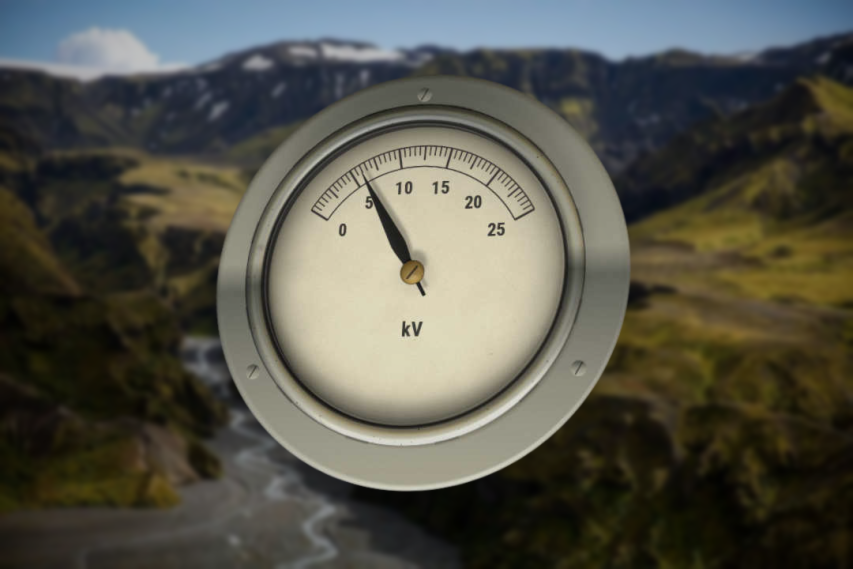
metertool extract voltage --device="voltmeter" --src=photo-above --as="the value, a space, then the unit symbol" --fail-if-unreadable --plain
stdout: 6 kV
